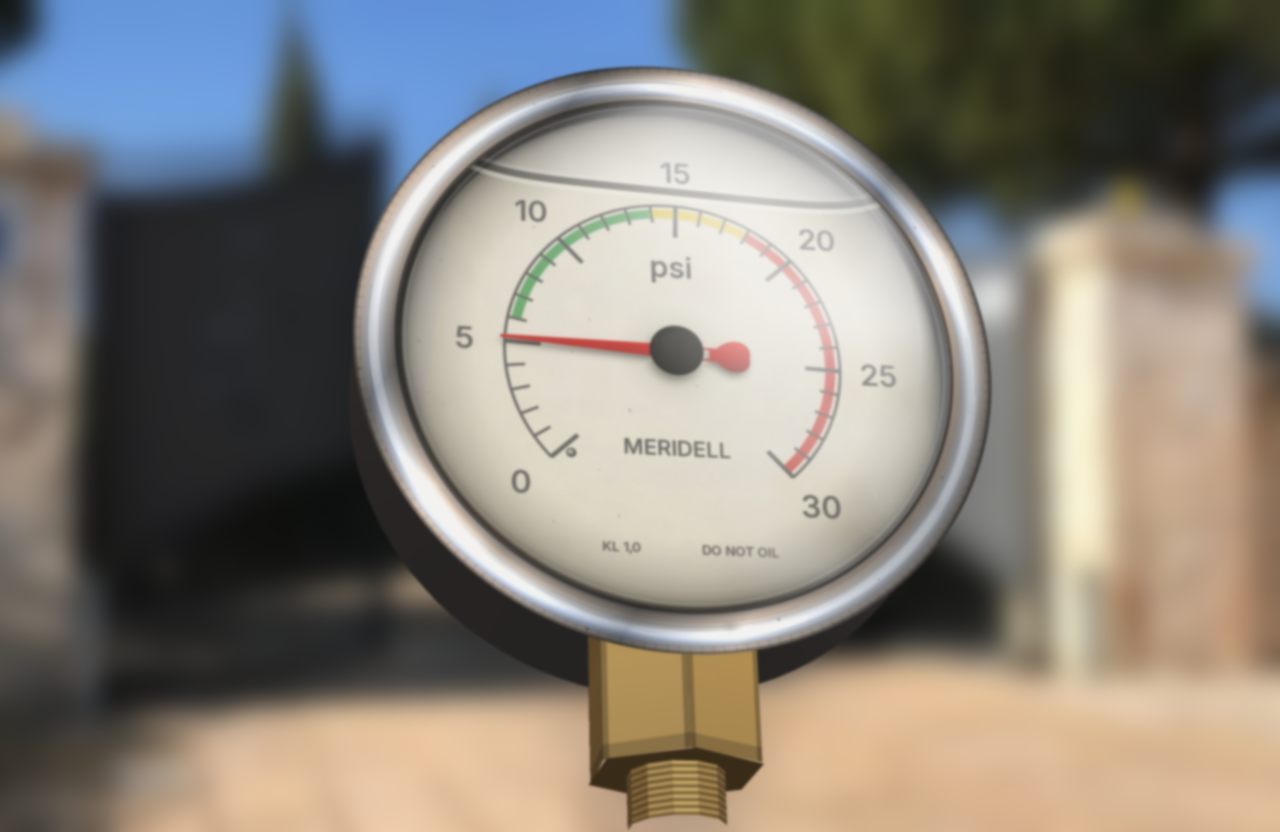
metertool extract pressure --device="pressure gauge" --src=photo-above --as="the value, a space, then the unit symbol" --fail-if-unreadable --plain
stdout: 5 psi
